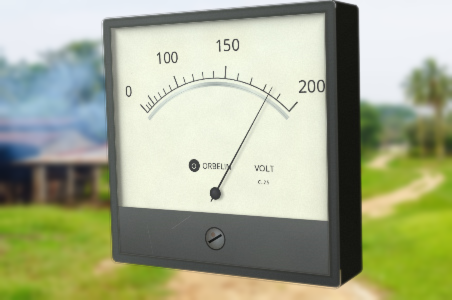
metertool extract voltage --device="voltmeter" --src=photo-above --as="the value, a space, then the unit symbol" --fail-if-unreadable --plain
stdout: 185 V
